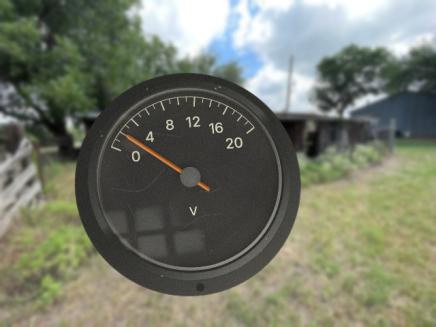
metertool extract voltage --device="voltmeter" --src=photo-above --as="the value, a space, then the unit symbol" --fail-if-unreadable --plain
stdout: 2 V
